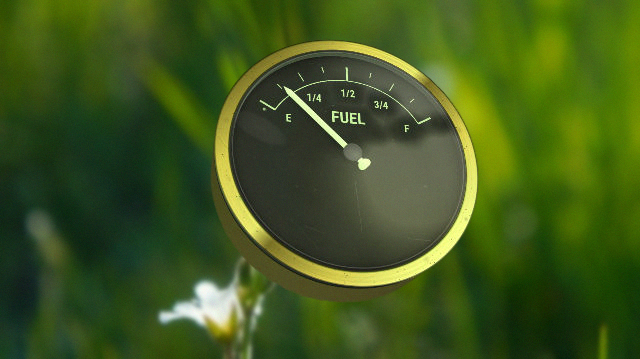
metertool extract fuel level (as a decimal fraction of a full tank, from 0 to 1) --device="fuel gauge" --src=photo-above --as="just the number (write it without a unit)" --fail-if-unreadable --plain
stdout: 0.125
